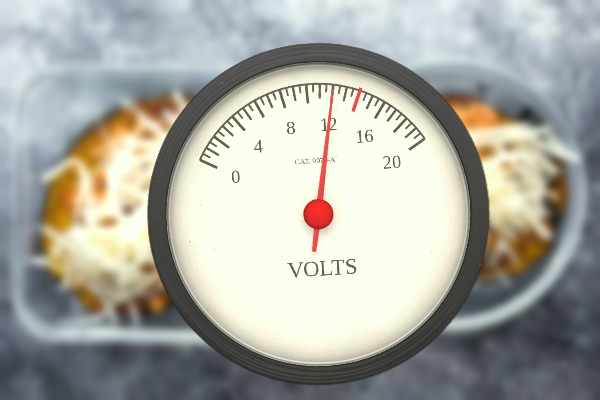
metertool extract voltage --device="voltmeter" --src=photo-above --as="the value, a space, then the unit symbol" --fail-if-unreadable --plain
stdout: 12 V
